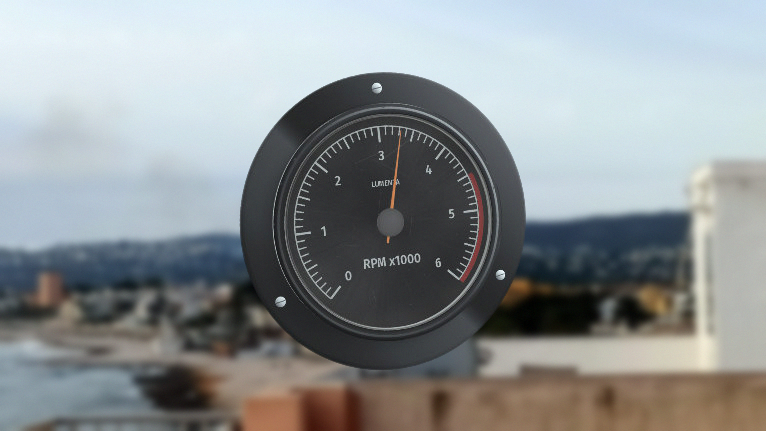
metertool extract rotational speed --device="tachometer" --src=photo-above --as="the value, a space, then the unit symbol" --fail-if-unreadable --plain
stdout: 3300 rpm
